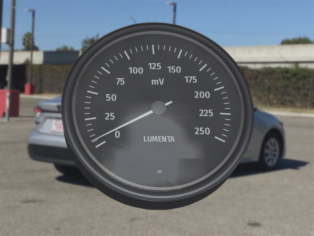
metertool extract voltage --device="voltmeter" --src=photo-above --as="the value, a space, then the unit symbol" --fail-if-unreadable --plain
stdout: 5 mV
